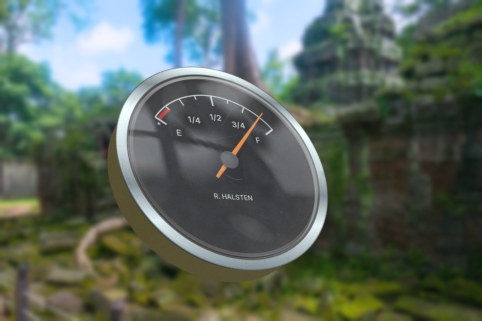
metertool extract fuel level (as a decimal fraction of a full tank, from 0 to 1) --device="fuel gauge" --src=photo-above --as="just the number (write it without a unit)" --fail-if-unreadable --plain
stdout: 0.875
